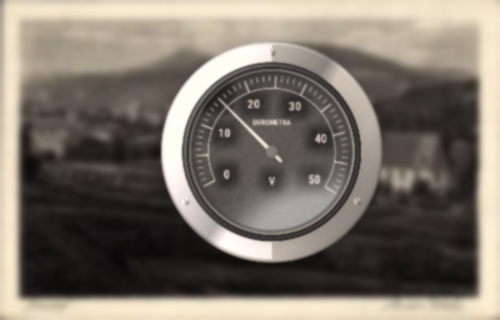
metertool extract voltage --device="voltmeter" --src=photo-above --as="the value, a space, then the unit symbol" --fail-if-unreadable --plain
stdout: 15 V
